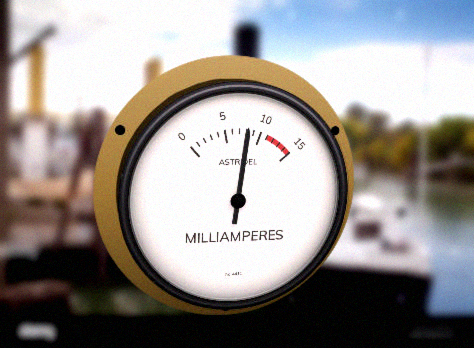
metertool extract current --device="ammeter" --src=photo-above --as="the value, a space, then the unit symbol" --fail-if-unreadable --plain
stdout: 8 mA
